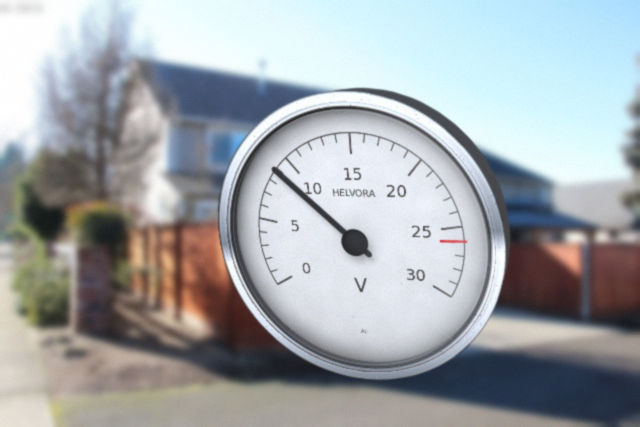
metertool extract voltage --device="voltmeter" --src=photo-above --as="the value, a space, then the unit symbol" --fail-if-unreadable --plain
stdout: 9 V
